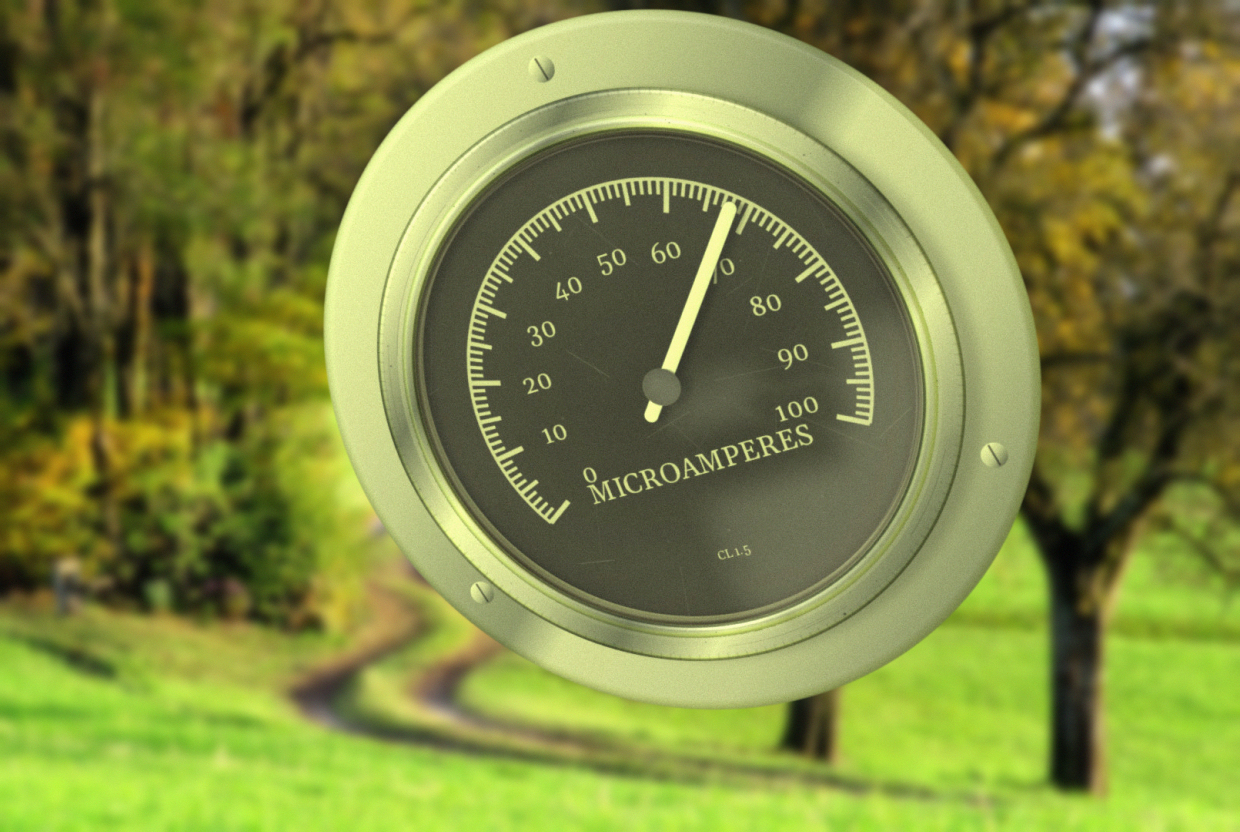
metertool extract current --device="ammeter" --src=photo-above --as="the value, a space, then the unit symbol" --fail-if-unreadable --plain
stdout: 68 µA
